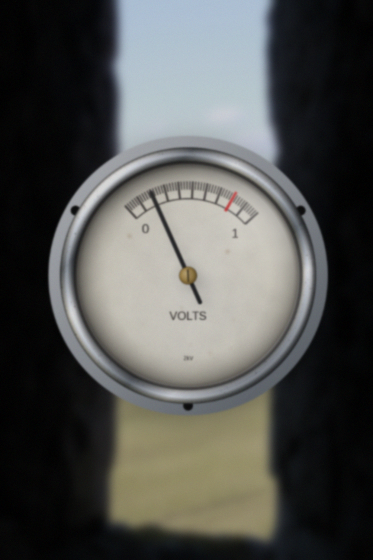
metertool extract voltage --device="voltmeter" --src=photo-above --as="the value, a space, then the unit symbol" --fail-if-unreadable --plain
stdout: 0.2 V
